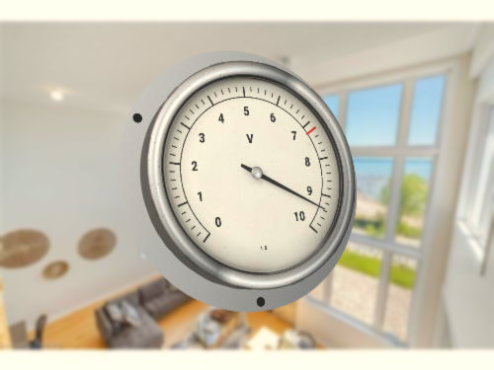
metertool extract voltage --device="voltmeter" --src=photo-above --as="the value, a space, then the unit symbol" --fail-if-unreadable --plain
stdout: 9.4 V
